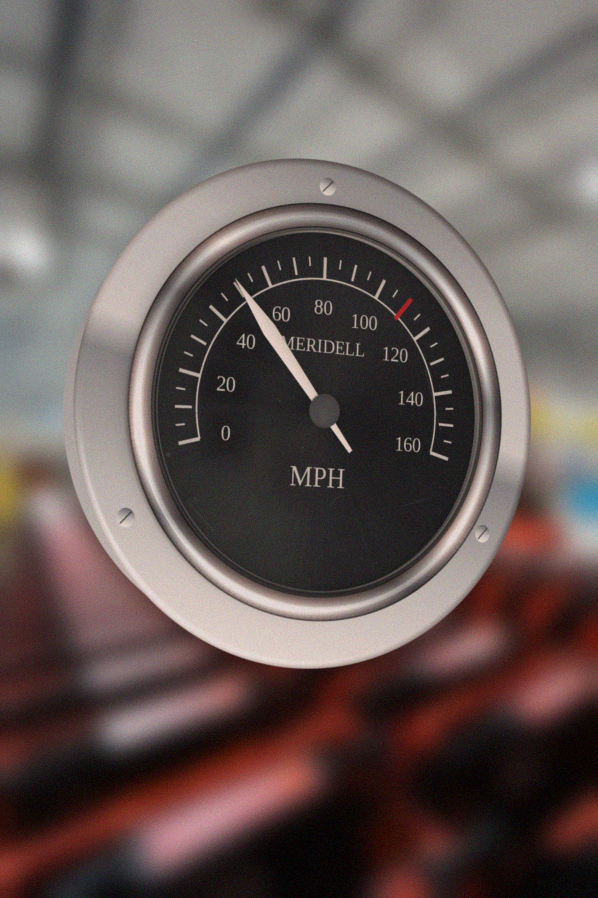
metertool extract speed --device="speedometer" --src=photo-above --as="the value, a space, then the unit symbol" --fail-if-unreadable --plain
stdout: 50 mph
